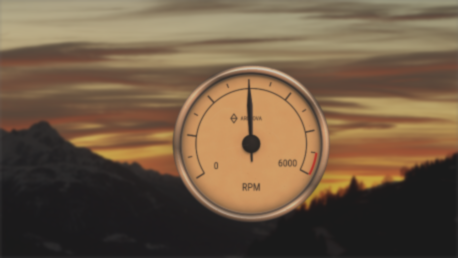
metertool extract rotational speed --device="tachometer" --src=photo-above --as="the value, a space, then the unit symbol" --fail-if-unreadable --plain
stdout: 3000 rpm
